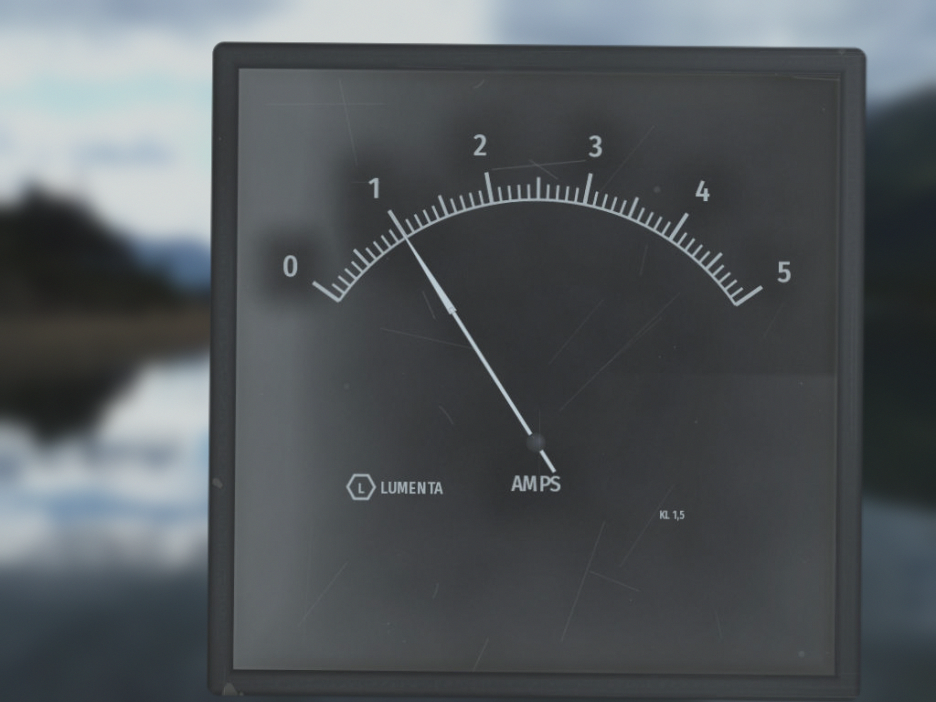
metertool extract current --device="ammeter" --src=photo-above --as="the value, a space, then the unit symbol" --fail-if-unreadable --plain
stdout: 1 A
